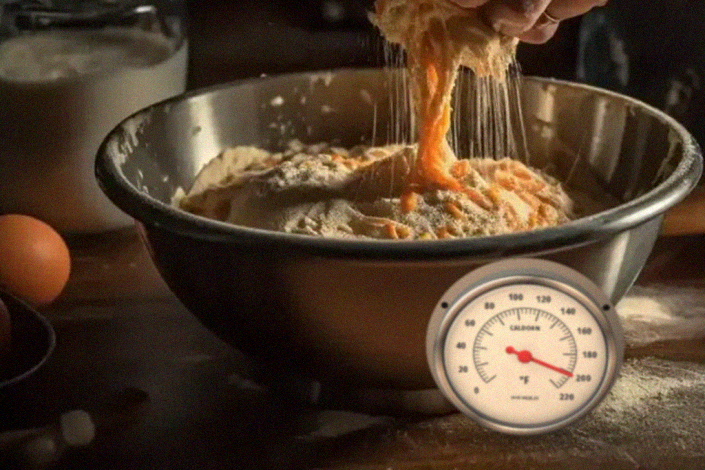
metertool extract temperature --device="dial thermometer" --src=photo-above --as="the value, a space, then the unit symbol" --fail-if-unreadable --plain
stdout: 200 °F
